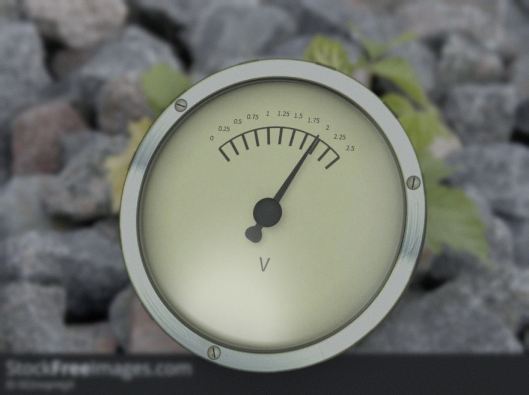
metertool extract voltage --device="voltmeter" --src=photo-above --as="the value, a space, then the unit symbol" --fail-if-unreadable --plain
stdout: 2 V
